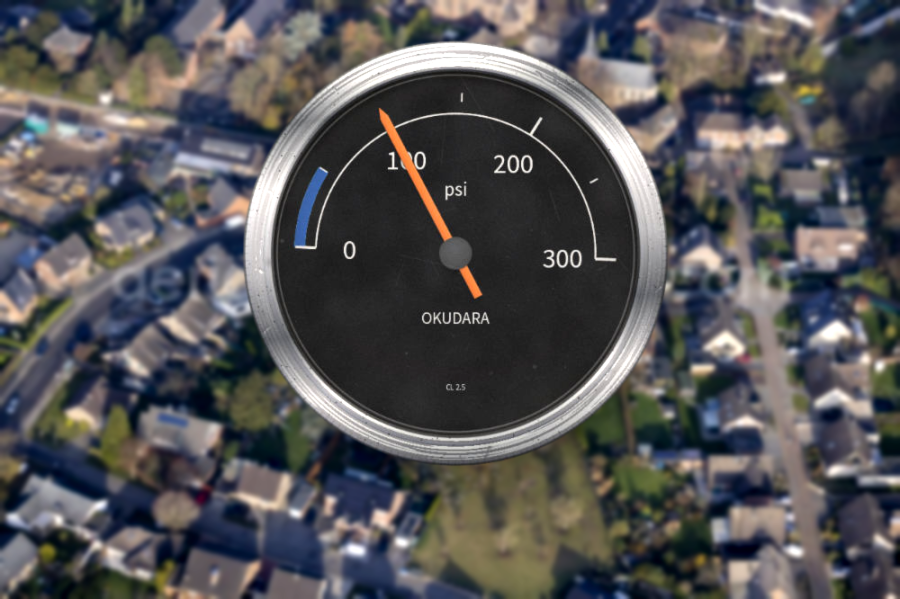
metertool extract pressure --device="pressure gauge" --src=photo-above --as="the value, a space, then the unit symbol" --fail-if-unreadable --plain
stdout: 100 psi
